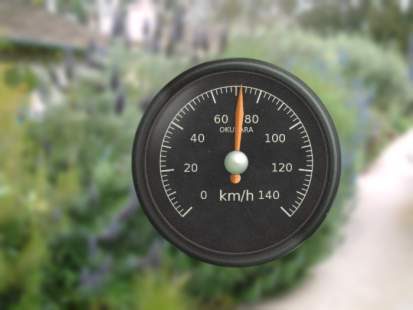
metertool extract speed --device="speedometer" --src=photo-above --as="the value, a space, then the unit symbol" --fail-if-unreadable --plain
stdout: 72 km/h
